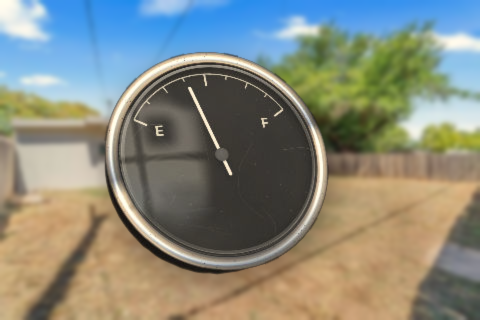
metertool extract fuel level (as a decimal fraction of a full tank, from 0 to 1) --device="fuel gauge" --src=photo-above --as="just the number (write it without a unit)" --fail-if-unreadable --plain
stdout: 0.375
